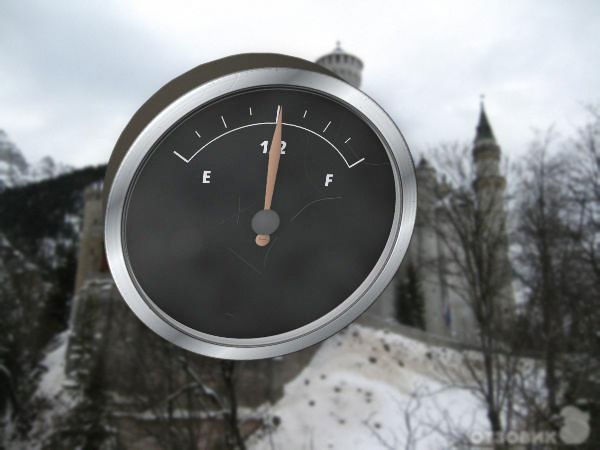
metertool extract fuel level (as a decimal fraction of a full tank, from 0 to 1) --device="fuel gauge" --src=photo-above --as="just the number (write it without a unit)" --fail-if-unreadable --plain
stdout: 0.5
